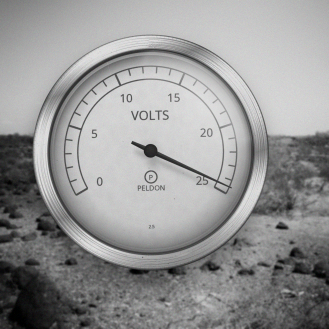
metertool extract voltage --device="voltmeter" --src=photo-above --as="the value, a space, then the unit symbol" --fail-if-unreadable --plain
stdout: 24.5 V
